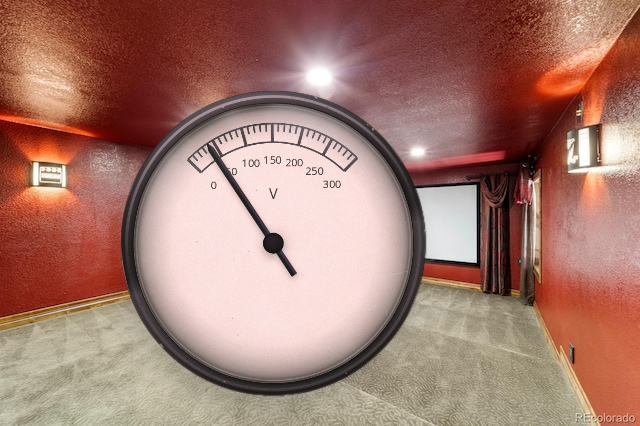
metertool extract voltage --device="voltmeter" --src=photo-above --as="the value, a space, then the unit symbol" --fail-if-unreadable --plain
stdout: 40 V
